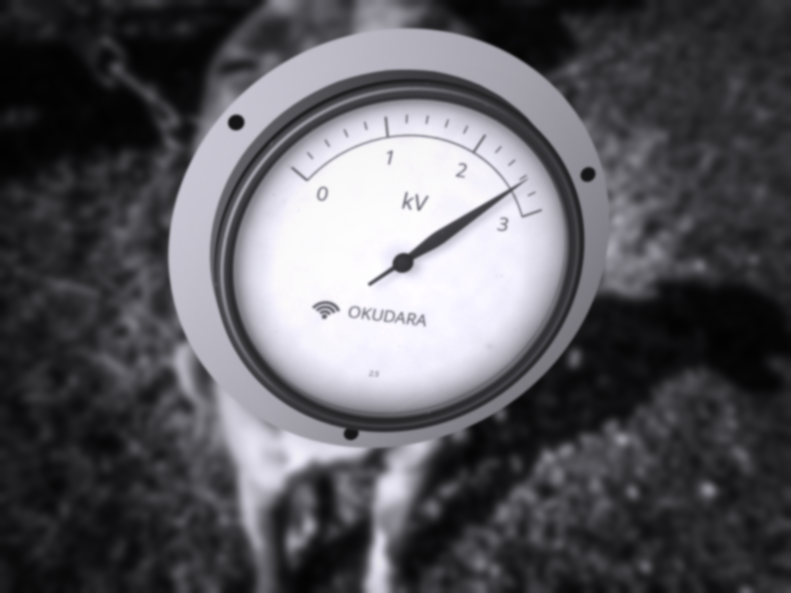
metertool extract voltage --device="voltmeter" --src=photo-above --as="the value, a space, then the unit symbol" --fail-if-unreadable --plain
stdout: 2.6 kV
